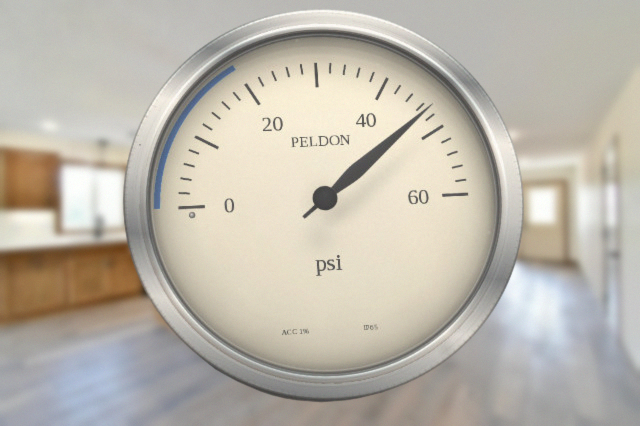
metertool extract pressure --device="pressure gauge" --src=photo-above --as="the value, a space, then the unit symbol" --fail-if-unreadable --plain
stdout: 47 psi
